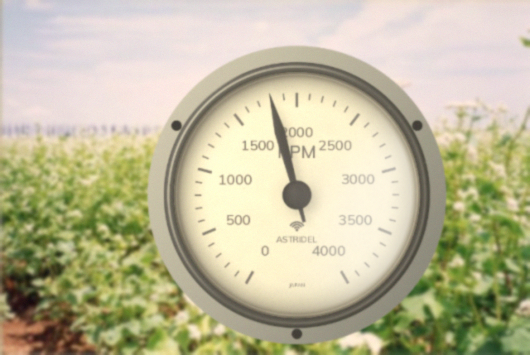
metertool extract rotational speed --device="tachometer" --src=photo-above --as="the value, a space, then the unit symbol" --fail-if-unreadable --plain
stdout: 1800 rpm
